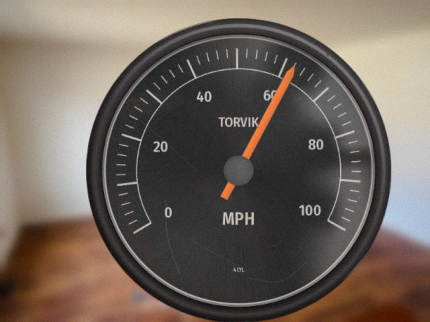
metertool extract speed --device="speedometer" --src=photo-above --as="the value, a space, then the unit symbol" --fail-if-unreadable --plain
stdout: 62 mph
